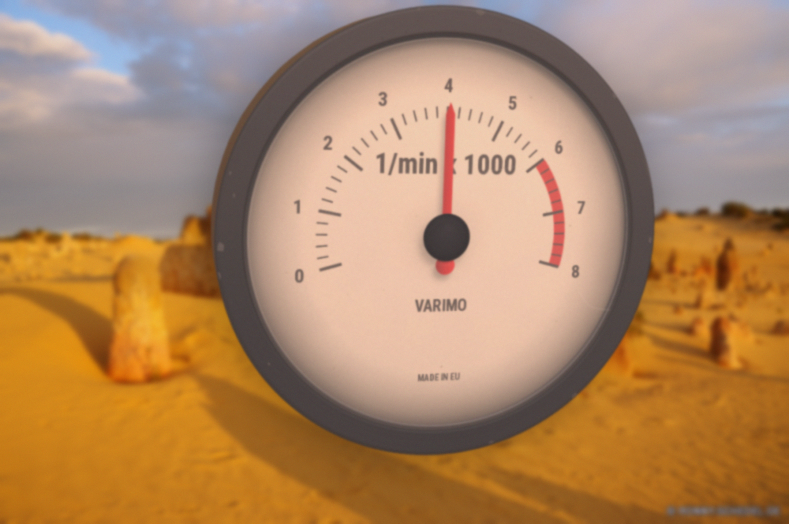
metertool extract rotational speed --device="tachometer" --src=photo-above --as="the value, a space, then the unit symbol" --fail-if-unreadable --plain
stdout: 4000 rpm
